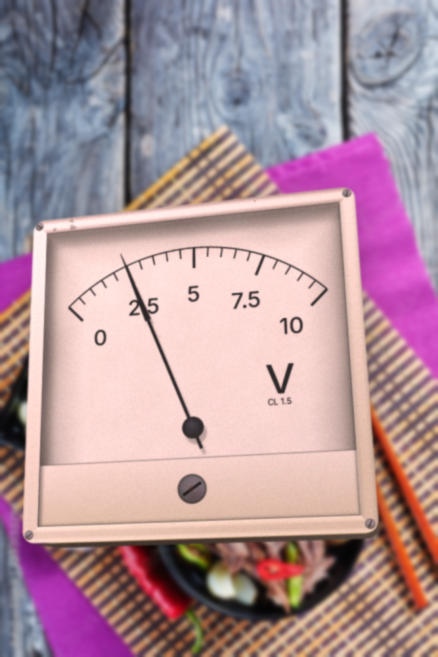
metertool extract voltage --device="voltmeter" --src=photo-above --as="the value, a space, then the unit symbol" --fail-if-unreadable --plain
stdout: 2.5 V
